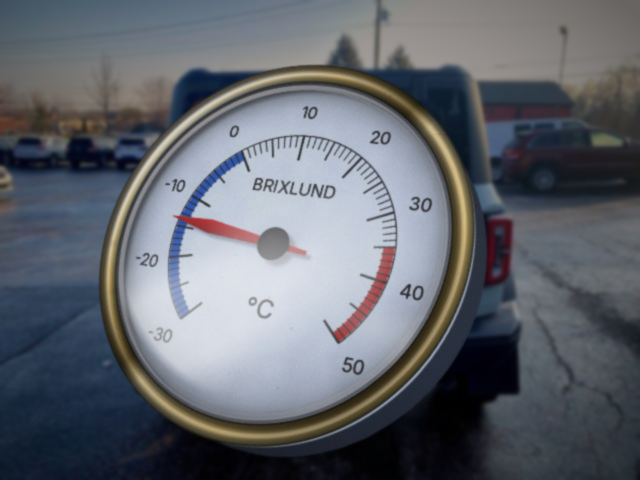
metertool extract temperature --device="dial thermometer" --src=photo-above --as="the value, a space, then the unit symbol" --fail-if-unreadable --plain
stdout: -14 °C
